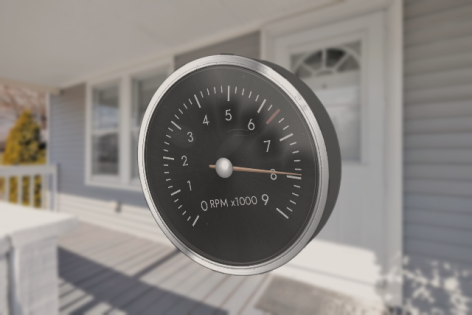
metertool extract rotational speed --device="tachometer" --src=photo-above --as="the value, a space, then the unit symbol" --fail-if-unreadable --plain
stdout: 7900 rpm
